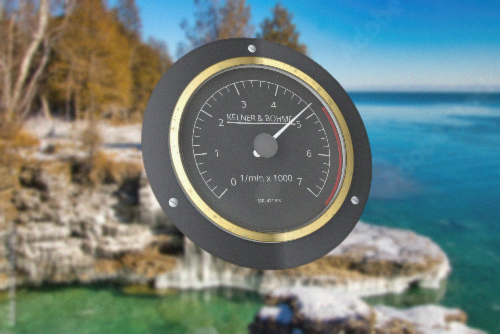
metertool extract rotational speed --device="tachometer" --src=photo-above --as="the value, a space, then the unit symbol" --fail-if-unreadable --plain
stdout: 4800 rpm
